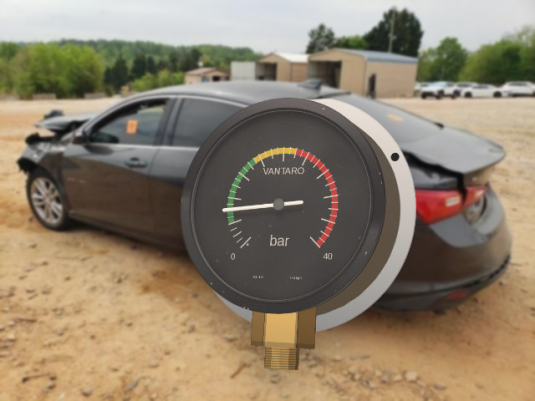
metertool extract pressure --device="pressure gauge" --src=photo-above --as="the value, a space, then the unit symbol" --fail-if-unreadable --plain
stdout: 6 bar
